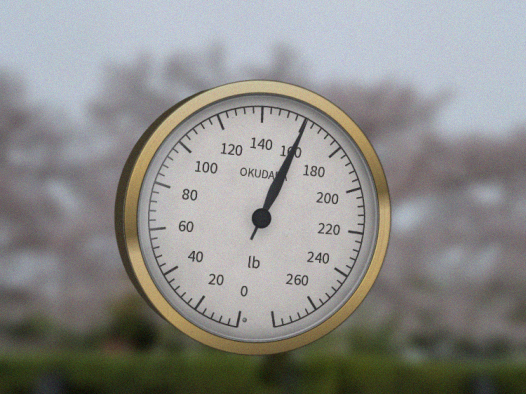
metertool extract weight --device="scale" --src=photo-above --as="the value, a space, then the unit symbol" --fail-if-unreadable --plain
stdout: 160 lb
